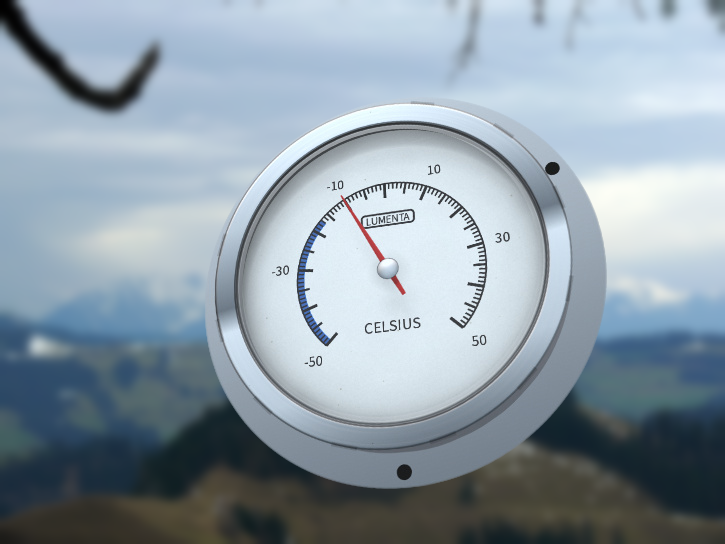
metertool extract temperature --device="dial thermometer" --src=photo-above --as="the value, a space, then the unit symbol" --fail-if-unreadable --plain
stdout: -10 °C
